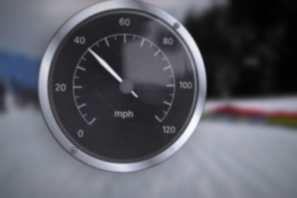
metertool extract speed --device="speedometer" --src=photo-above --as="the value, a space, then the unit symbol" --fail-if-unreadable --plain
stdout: 40 mph
